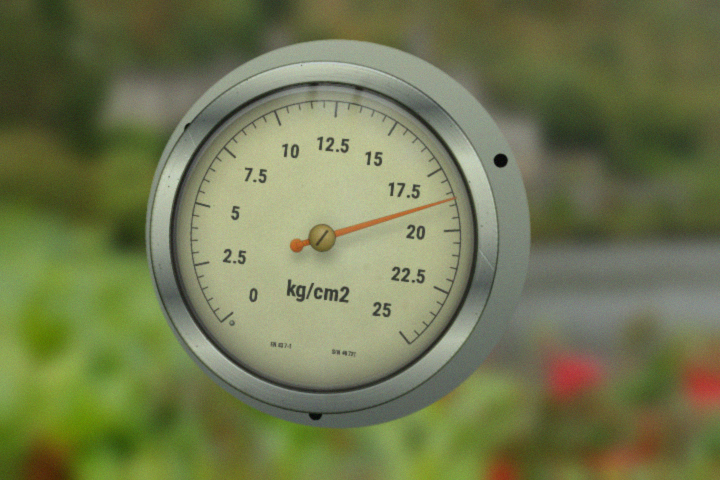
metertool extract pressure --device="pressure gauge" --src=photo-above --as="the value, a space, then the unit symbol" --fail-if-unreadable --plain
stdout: 18.75 kg/cm²
